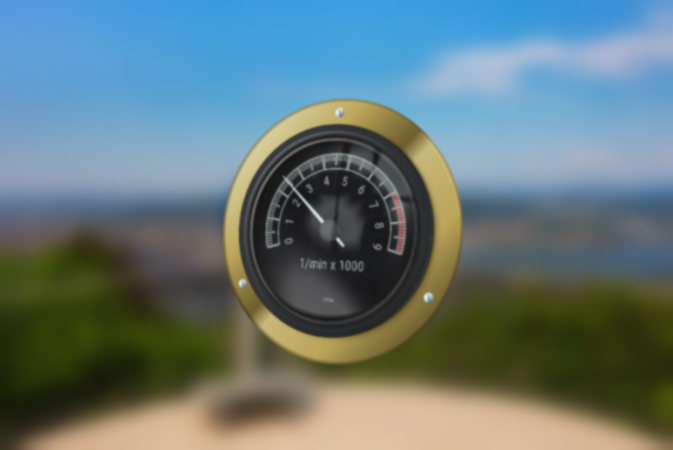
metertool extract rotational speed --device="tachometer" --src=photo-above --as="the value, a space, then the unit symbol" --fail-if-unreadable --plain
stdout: 2500 rpm
